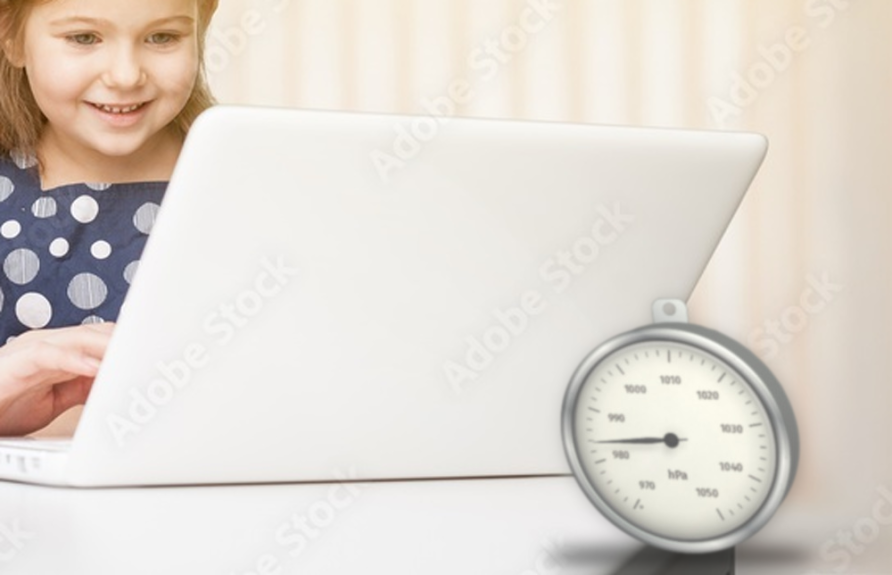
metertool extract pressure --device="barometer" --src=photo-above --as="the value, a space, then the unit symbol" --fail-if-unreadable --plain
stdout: 984 hPa
